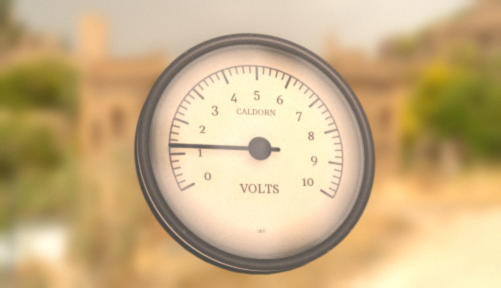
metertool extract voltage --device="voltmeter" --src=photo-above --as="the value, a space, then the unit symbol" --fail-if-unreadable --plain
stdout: 1.2 V
